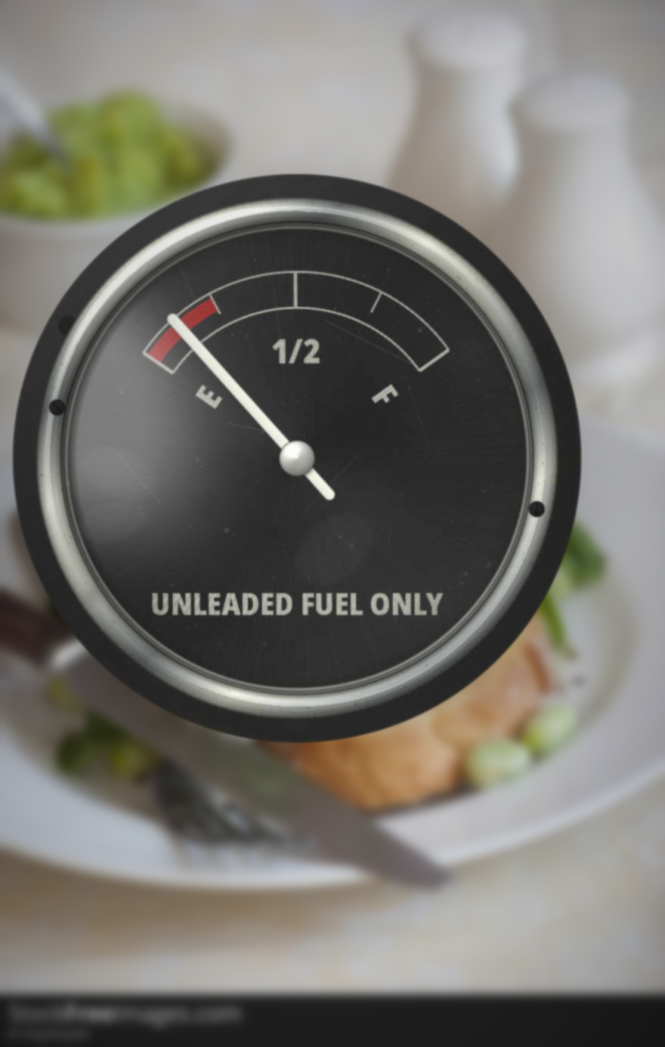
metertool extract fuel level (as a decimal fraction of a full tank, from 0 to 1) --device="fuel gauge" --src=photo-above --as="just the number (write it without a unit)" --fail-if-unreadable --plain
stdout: 0.125
